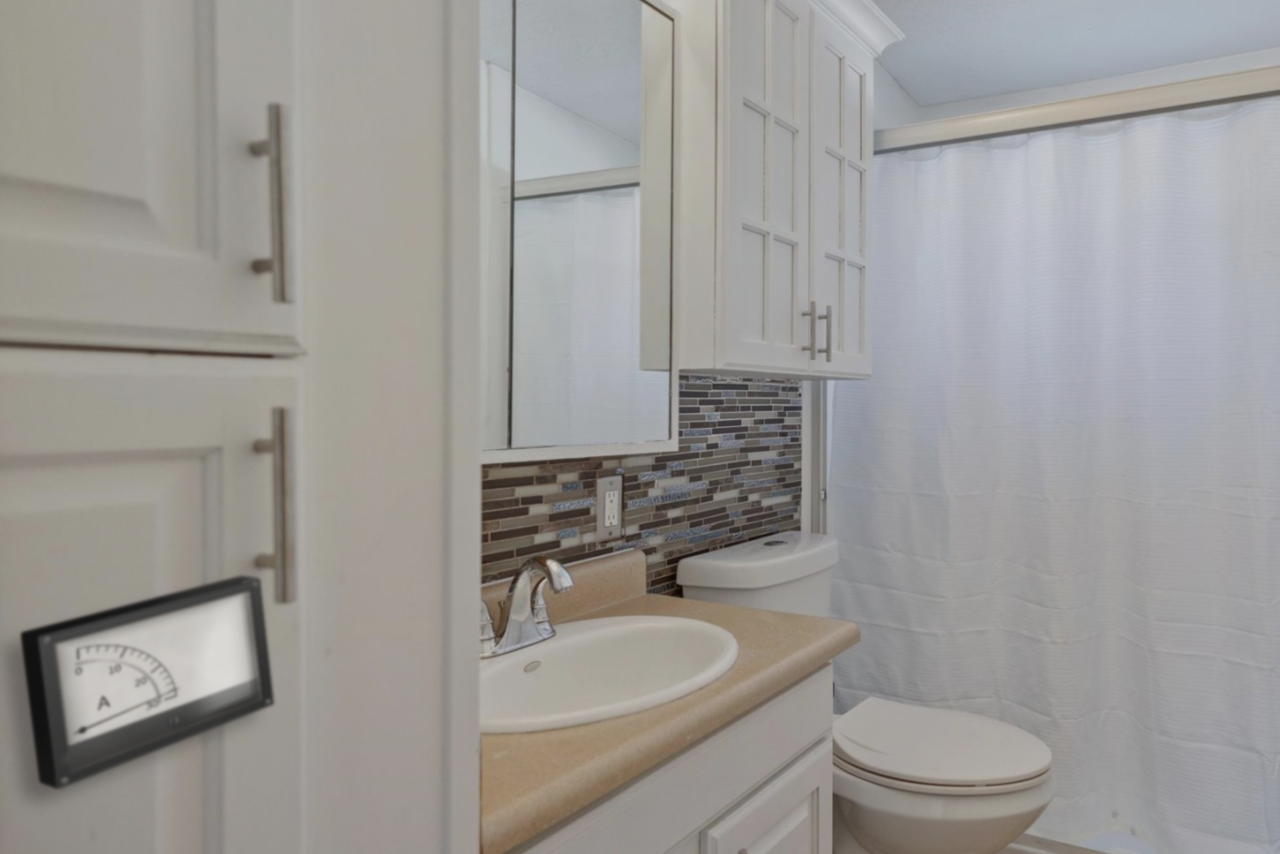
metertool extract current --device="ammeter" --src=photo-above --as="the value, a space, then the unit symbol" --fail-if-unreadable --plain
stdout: 28 A
